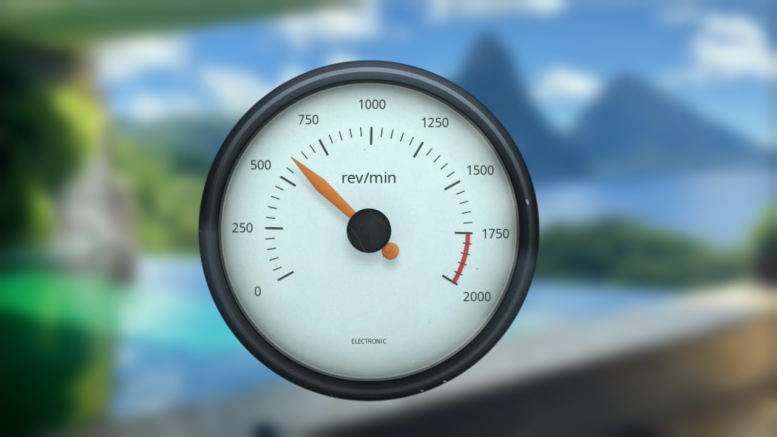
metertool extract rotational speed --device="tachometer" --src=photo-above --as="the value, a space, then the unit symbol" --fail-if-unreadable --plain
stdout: 600 rpm
